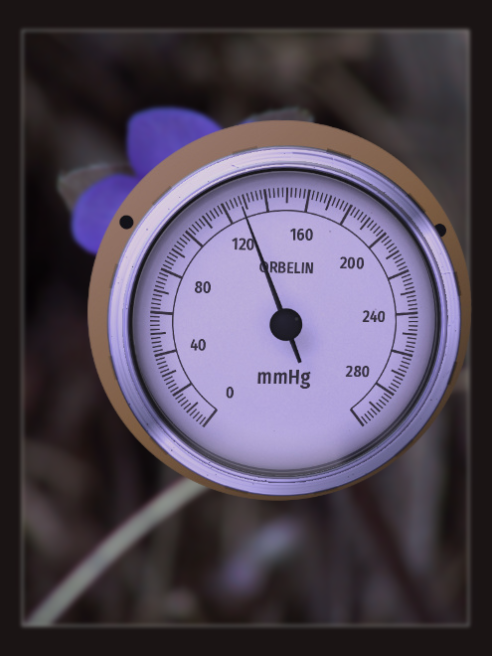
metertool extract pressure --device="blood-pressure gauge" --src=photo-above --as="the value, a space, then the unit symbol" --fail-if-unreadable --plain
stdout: 128 mmHg
